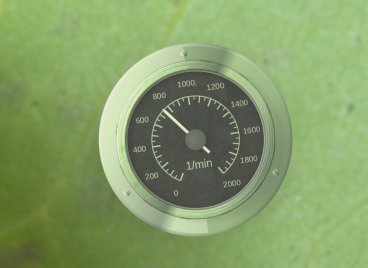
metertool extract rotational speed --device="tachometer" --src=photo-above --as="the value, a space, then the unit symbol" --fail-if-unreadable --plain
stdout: 750 rpm
